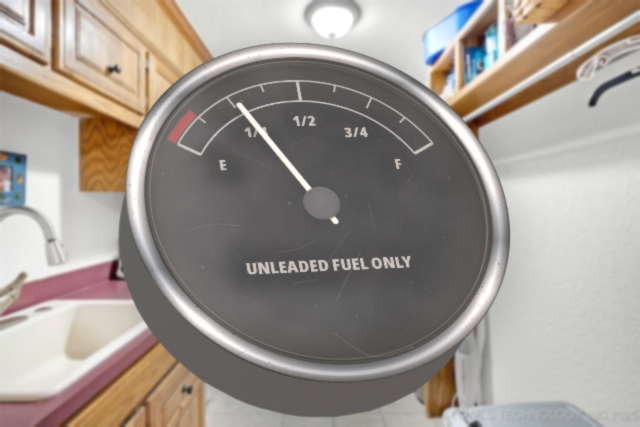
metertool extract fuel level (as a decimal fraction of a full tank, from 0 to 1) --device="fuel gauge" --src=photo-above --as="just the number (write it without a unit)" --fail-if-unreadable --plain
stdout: 0.25
